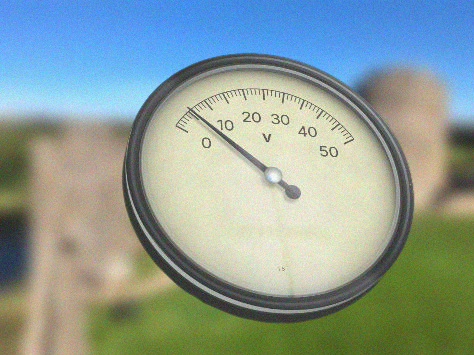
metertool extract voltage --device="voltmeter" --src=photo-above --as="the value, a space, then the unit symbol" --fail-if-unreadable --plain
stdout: 5 V
